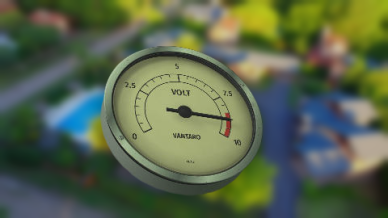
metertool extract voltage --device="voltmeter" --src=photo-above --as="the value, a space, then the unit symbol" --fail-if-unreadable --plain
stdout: 9 V
